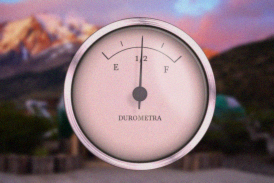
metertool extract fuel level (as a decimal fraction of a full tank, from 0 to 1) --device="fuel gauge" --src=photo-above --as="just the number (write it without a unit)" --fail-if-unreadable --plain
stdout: 0.5
